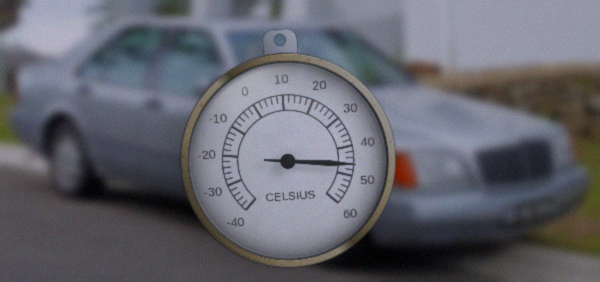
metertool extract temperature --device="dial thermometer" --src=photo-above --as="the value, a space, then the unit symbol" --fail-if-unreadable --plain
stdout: 46 °C
